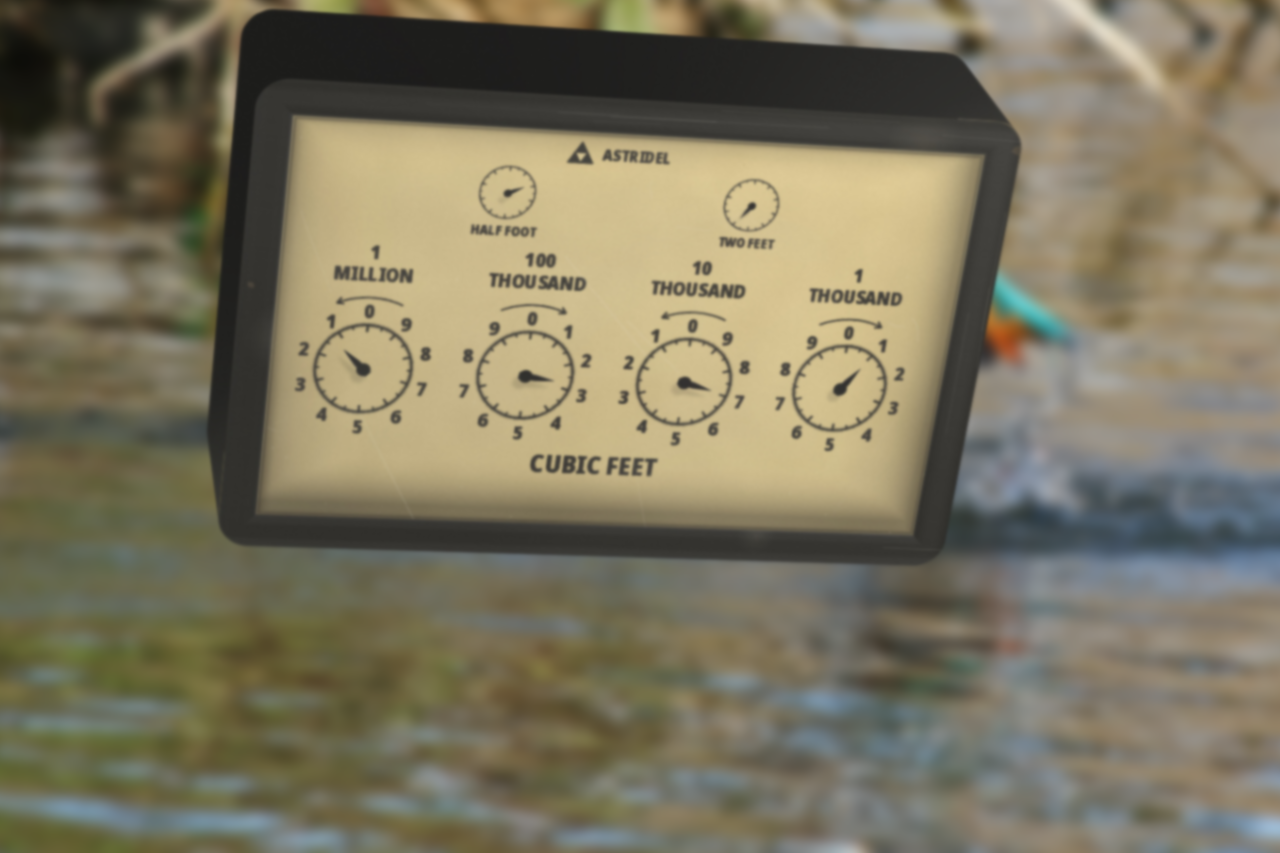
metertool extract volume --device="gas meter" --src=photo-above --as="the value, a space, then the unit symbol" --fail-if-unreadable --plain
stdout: 127100 ft³
